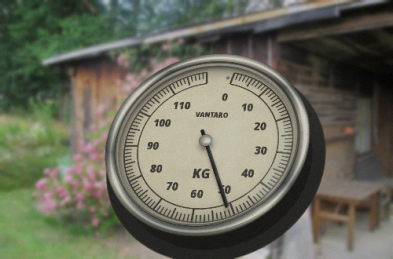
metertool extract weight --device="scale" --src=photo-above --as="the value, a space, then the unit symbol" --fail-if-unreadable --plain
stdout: 51 kg
